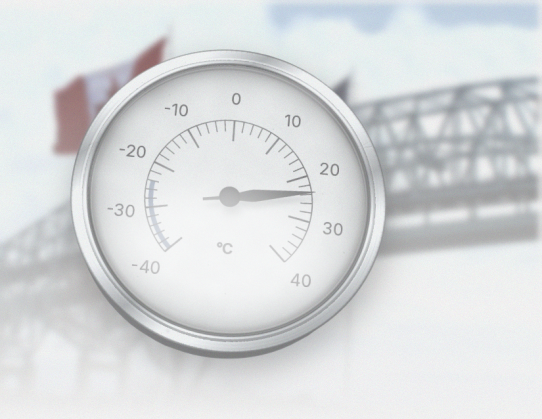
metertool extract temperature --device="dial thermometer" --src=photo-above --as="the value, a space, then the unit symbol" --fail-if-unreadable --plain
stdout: 24 °C
